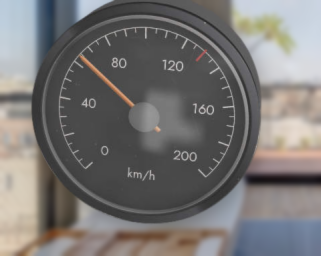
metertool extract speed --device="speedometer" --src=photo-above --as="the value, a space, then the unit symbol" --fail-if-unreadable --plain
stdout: 65 km/h
